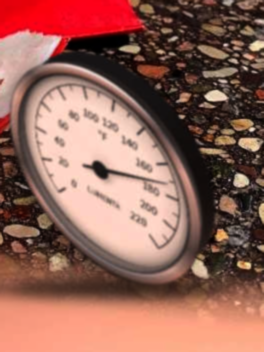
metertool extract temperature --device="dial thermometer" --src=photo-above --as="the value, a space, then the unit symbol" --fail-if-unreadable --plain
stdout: 170 °F
